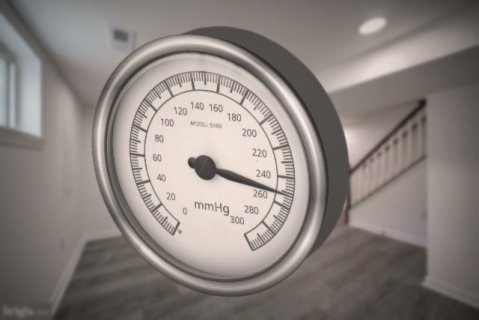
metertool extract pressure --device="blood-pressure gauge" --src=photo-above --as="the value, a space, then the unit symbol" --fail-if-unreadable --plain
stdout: 250 mmHg
